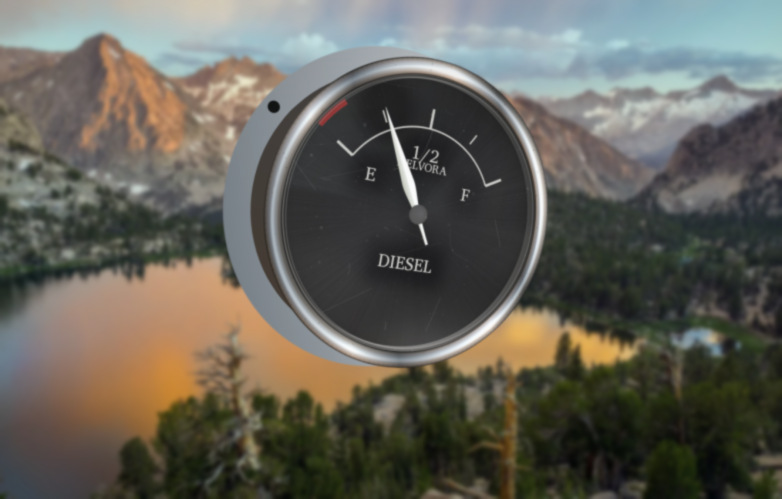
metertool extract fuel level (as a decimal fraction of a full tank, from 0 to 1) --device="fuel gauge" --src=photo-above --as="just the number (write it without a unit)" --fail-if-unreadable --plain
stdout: 0.25
